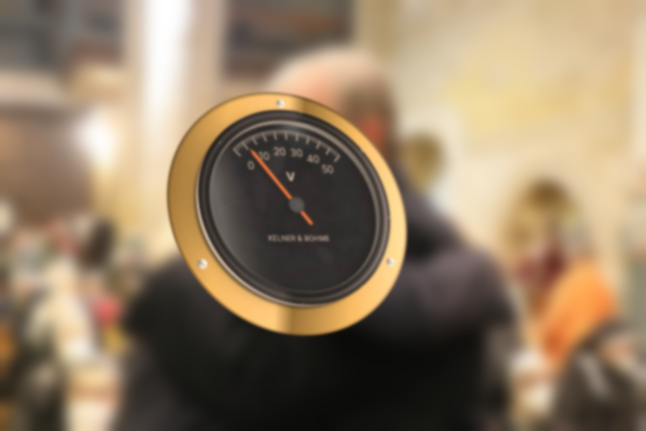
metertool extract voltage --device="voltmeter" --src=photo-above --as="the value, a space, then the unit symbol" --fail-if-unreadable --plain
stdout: 5 V
